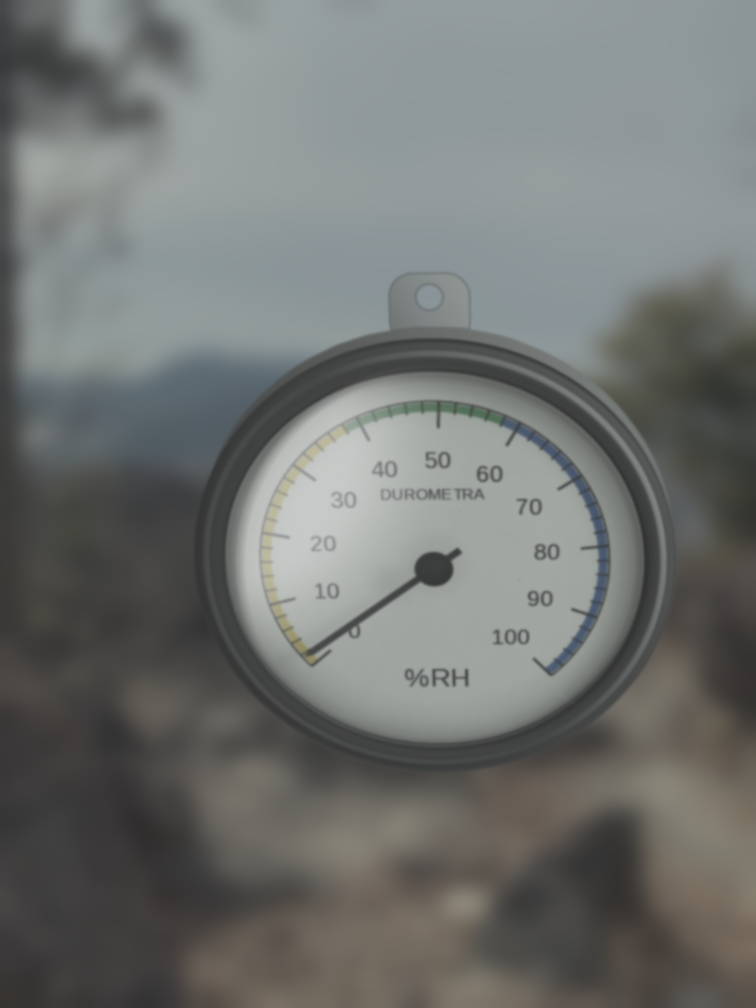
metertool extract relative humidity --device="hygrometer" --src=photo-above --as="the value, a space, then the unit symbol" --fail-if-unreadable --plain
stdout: 2 %
